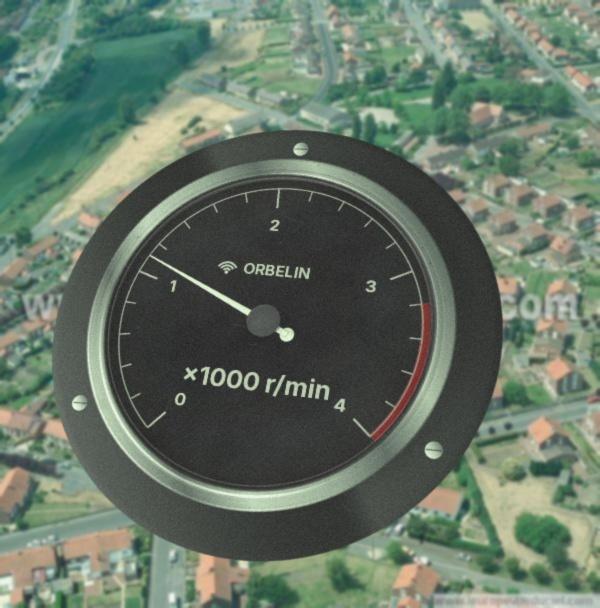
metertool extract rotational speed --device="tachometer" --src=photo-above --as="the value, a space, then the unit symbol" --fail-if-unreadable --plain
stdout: 1100 rpm
